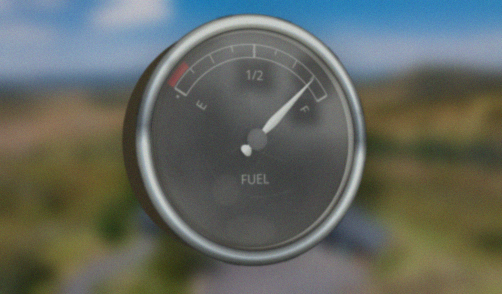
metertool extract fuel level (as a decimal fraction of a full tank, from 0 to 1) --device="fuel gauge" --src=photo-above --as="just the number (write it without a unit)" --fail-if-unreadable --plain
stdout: 0.875
